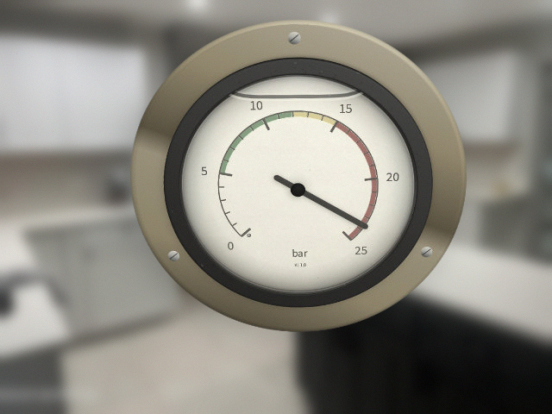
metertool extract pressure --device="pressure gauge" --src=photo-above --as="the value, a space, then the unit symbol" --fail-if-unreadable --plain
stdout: 23.5 bar
